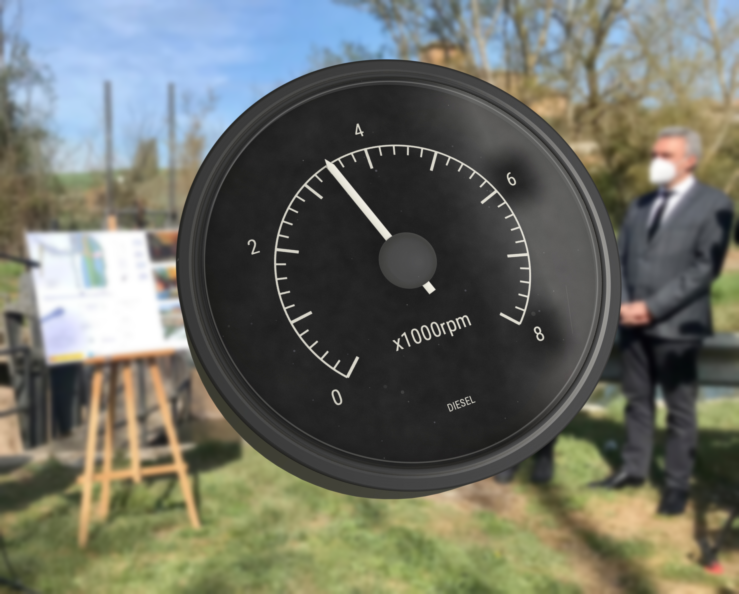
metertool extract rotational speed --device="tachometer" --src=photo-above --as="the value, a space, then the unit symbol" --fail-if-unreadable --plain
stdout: 3400 rpm
